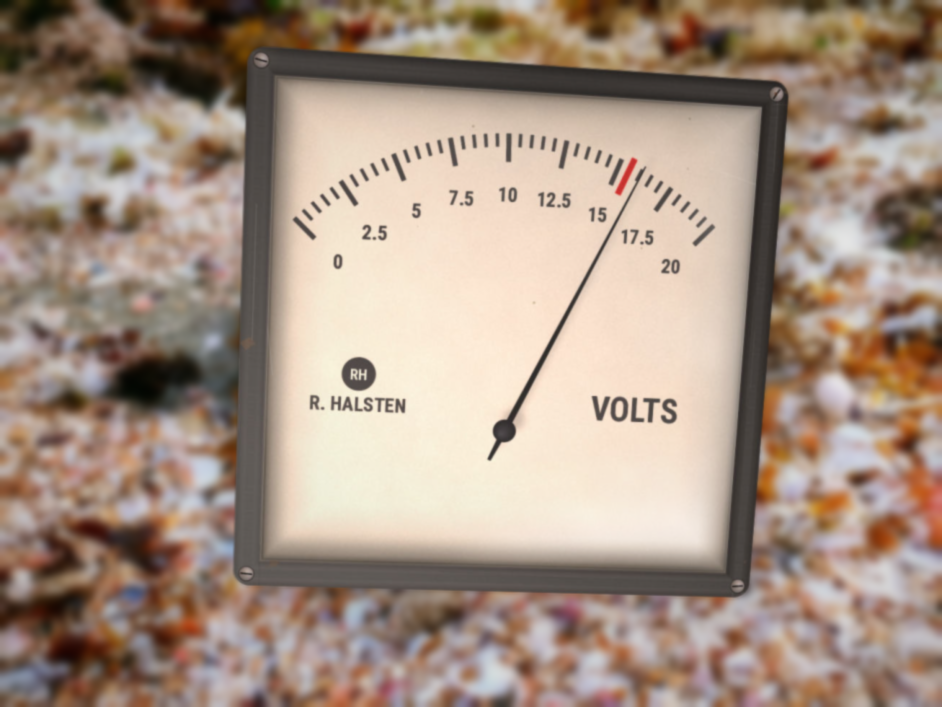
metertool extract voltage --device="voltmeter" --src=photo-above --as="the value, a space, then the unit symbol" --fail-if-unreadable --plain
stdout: 16 V
